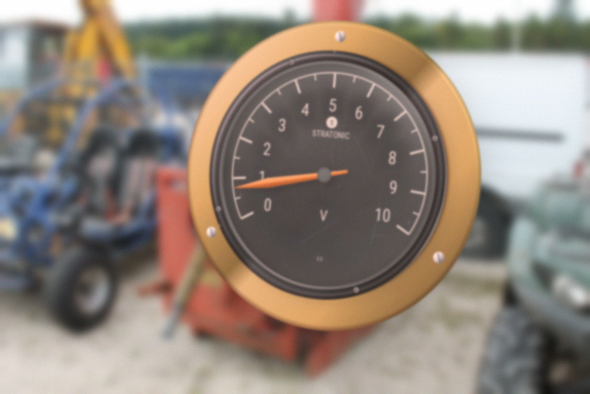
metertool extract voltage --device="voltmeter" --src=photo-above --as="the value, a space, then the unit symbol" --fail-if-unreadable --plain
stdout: 0.75 V
